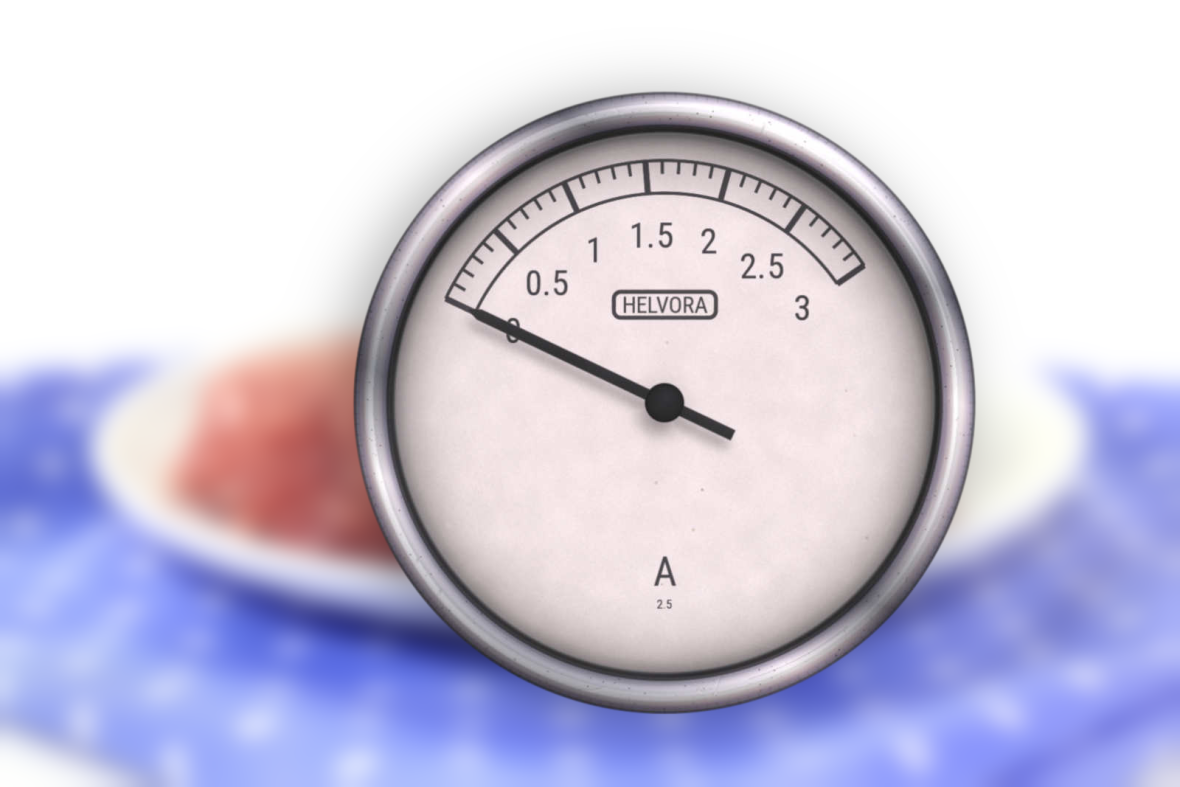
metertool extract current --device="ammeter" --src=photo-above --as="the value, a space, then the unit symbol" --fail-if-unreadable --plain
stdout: 0 A
